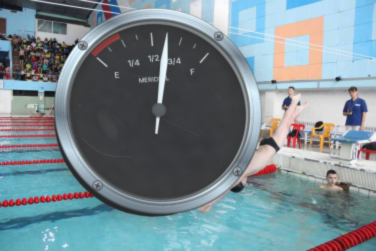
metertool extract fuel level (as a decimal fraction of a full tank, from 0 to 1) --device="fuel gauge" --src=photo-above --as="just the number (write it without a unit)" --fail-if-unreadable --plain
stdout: 0.625
